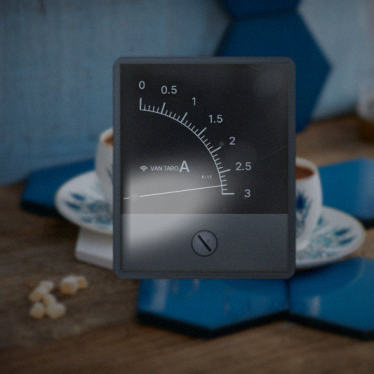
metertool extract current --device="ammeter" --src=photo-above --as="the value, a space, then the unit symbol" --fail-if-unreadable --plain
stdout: 2.8 A
